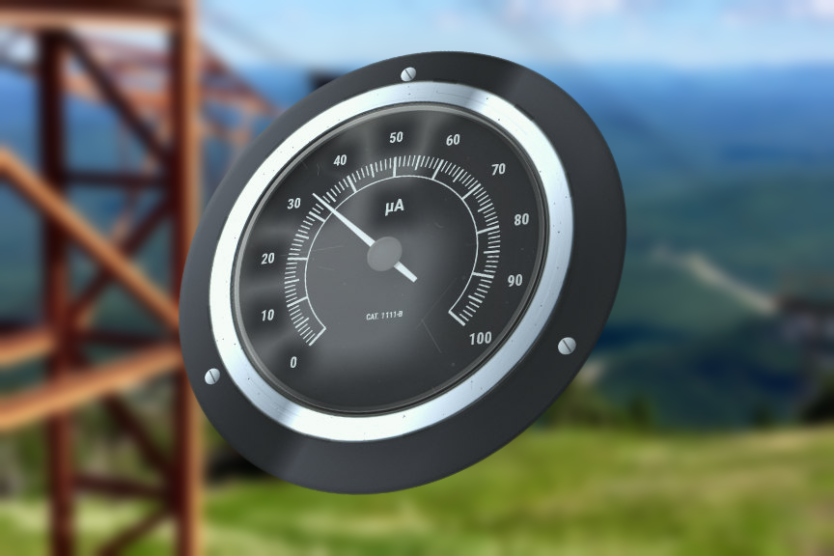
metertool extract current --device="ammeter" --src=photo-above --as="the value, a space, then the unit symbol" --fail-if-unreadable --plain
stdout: 33 µA
